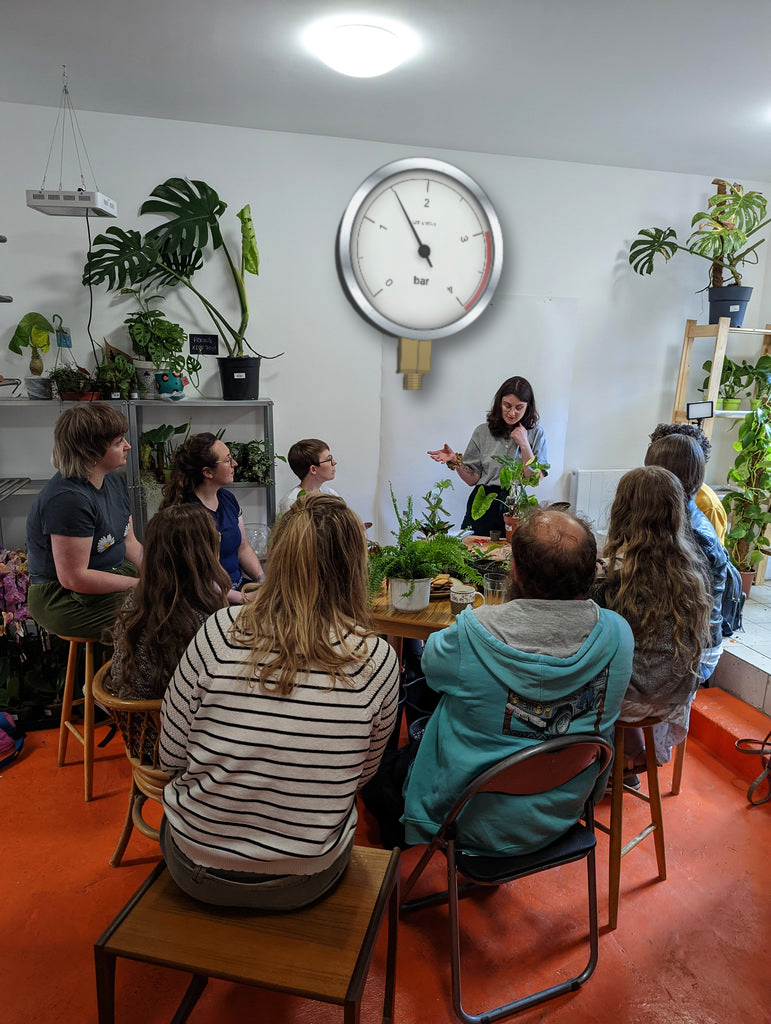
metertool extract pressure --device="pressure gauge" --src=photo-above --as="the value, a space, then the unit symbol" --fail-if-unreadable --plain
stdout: 1.5 bar
